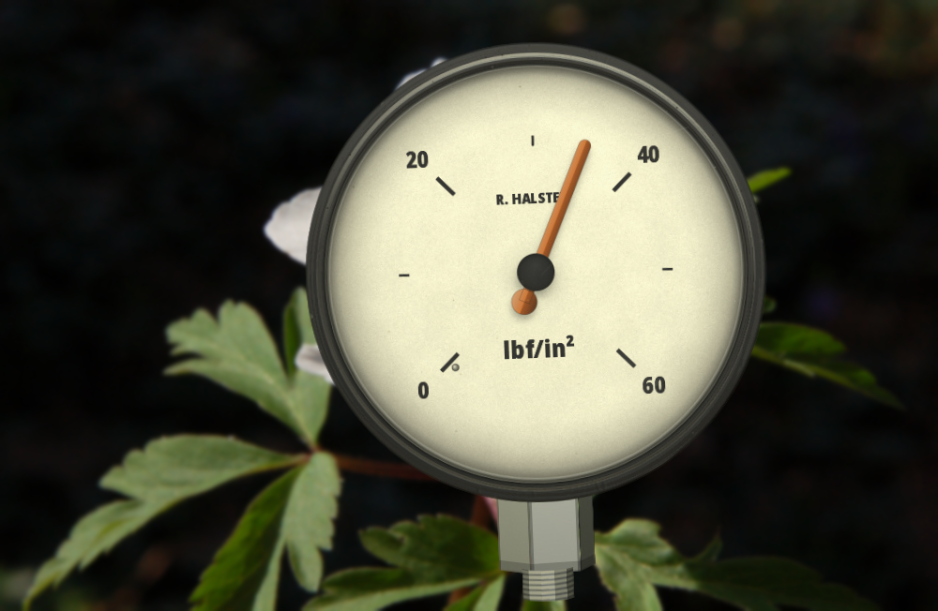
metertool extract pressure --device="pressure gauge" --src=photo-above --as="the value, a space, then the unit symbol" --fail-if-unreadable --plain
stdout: 35 psi
